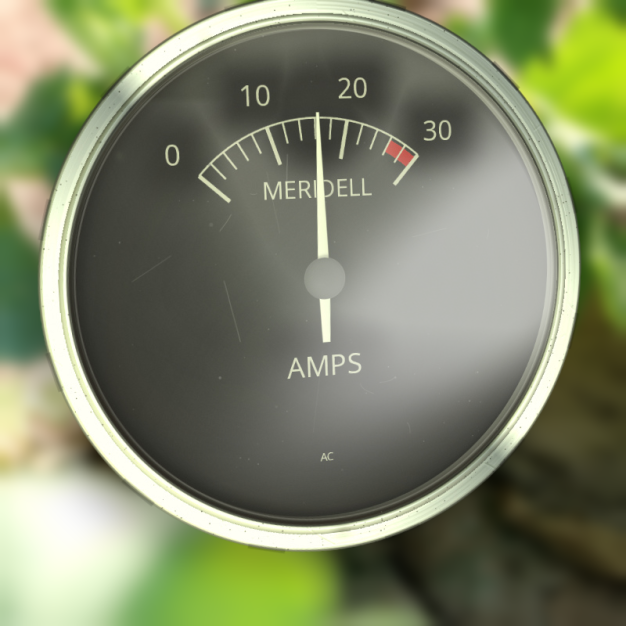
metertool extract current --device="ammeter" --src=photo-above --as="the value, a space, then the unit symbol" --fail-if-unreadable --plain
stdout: 16 A
